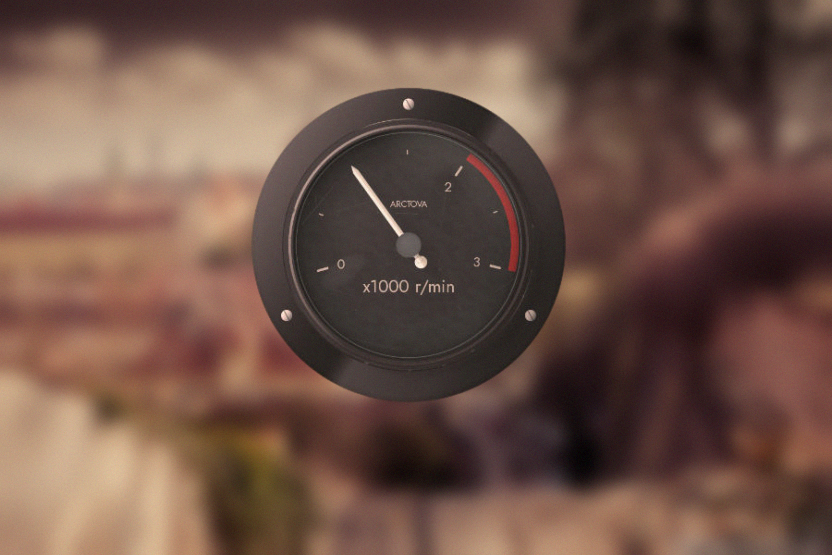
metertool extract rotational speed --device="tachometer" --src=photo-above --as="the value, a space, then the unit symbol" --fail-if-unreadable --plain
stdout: 1000 rpm
